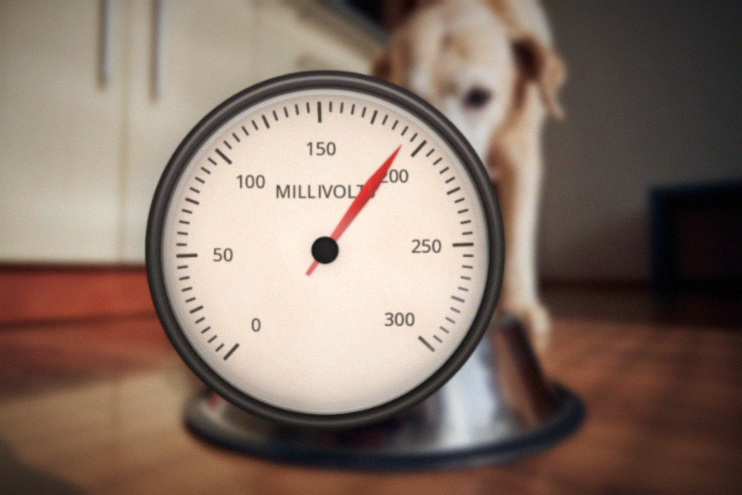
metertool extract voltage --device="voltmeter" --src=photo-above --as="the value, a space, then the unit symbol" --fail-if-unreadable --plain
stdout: 192.5 mV
